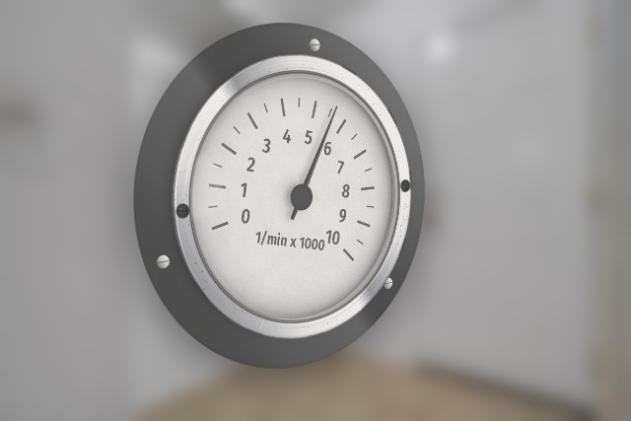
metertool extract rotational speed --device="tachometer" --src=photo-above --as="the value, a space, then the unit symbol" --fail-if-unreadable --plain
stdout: 5500 rpm
